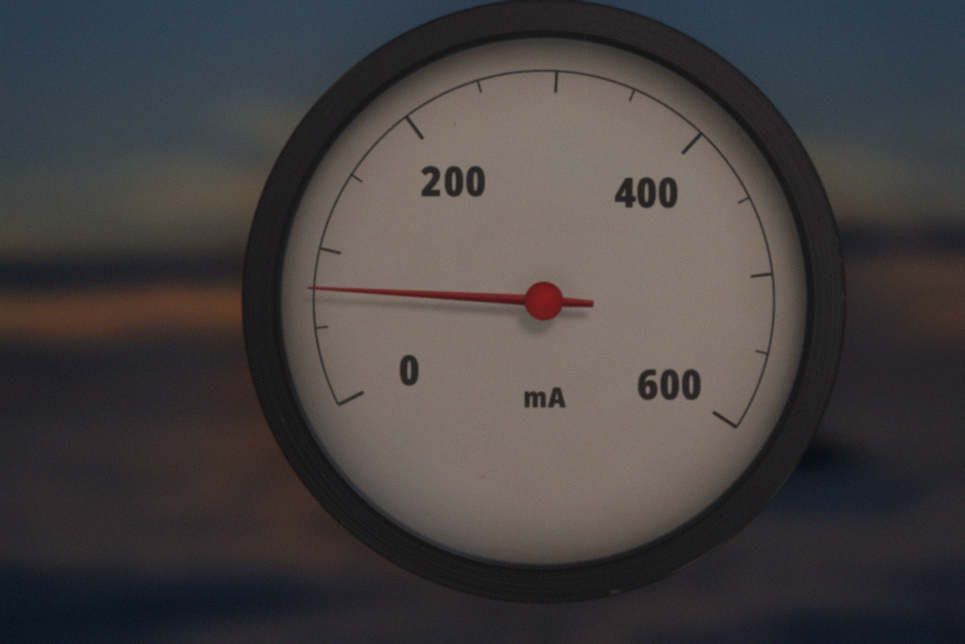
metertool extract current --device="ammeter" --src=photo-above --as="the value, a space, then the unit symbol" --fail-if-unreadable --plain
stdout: 75 mA
